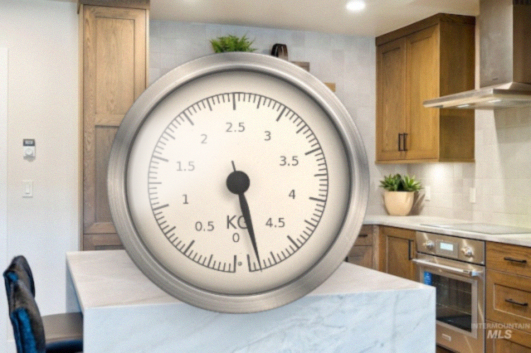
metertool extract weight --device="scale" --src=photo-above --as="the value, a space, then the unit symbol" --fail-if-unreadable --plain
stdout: 4.9 kg
